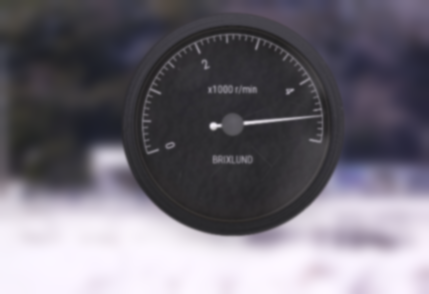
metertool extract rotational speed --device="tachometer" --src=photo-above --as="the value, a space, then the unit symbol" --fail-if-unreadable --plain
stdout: 4600 rpm
